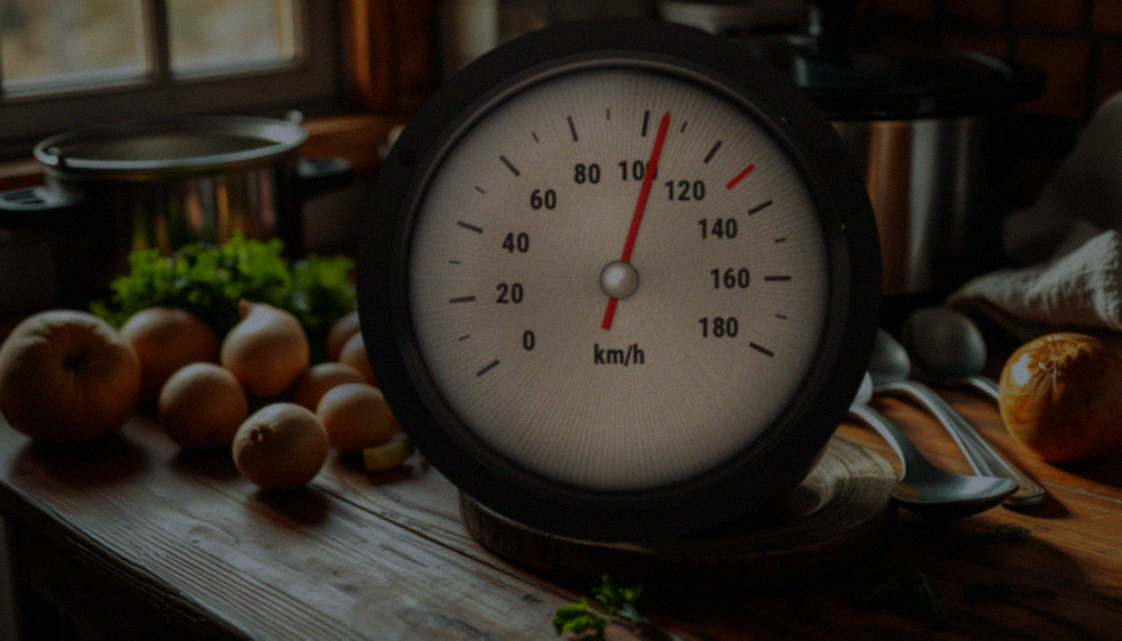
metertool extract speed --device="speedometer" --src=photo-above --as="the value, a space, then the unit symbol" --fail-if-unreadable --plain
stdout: 105 km/h
